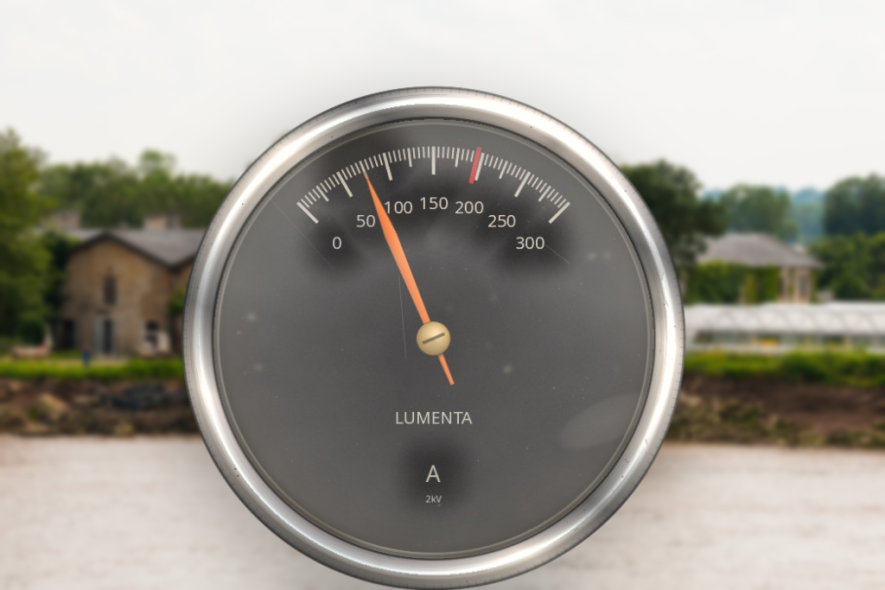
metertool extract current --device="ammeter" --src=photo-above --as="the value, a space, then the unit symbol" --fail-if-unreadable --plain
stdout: 75 A
